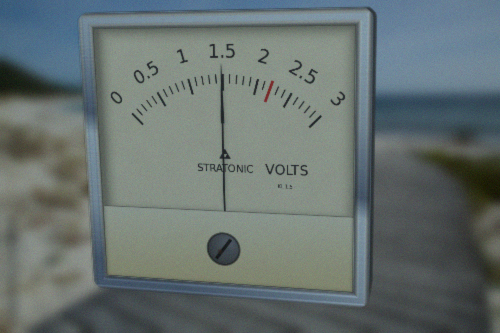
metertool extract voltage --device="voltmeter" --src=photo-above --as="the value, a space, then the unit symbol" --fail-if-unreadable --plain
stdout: 1.5 V
